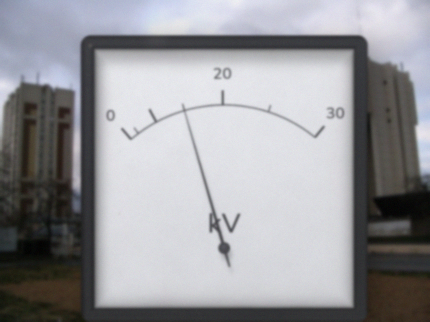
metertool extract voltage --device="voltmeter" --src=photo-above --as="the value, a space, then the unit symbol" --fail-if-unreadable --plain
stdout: 15 kV
